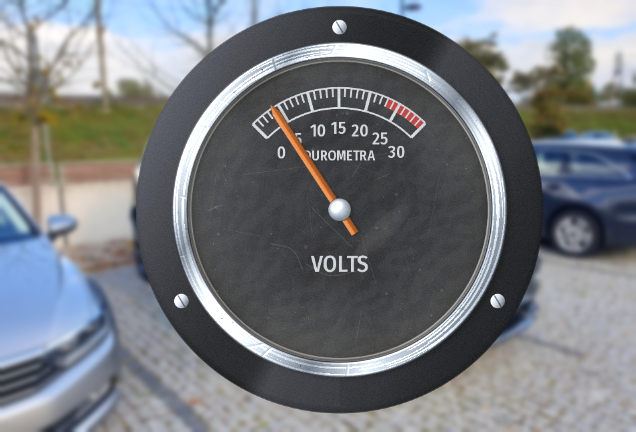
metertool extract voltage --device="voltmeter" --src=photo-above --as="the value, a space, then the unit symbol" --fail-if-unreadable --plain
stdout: 4 V
